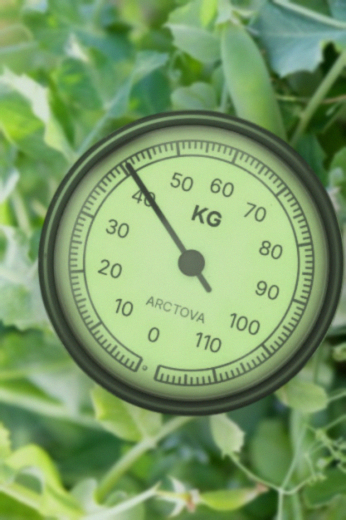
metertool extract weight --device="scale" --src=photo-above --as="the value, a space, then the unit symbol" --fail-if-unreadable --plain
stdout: 41 kg
